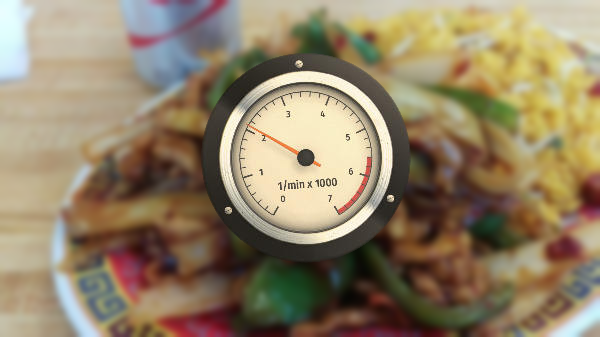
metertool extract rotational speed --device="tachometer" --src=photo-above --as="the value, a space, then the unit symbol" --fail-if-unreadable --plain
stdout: 2100 rpm
